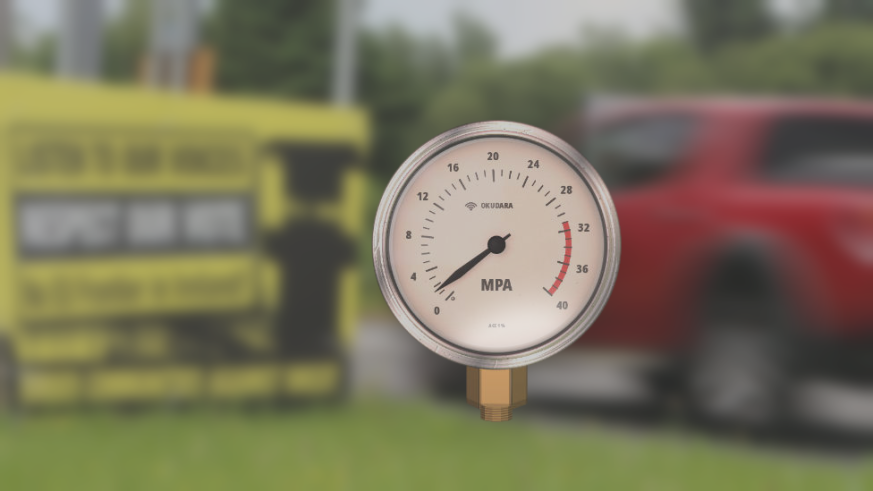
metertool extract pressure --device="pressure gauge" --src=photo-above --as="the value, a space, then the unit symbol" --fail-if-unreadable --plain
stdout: 1.5 MPa
